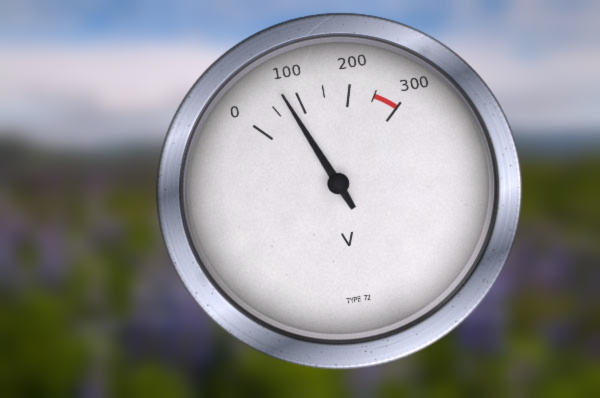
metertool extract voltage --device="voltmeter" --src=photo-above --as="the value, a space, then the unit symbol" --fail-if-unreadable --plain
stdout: 75 V
